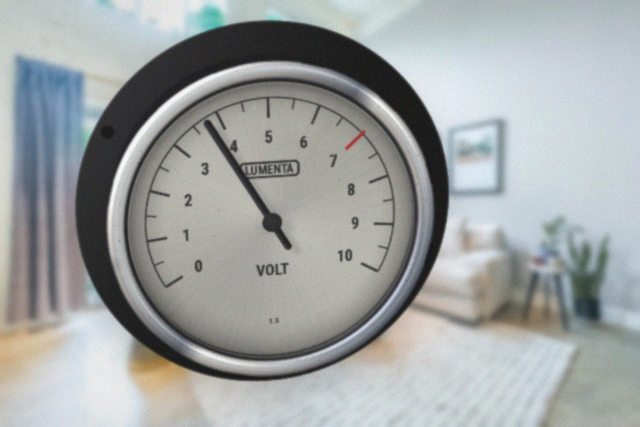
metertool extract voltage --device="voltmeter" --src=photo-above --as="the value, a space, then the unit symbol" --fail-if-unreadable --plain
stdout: 3.75 V
